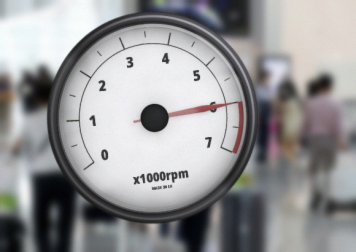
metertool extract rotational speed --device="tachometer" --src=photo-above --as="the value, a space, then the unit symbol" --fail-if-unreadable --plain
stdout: 6000 rpm
